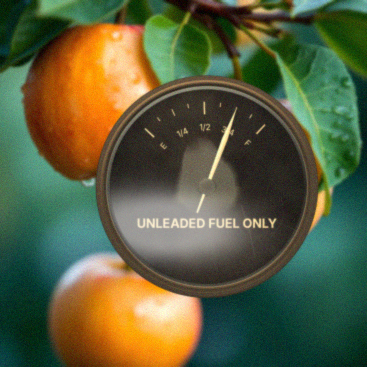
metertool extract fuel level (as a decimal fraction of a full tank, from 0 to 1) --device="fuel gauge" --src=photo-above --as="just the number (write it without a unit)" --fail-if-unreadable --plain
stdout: 0.75
